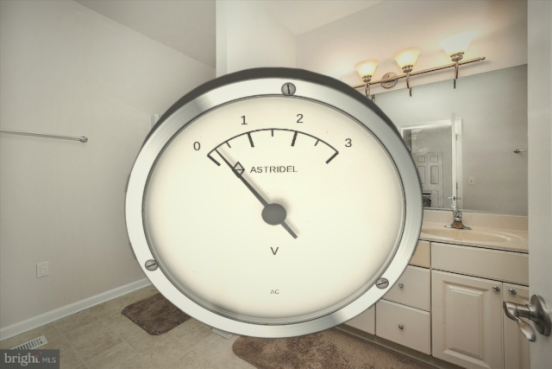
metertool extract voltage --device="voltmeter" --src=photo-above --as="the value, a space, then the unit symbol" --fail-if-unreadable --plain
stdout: 0.25 V
